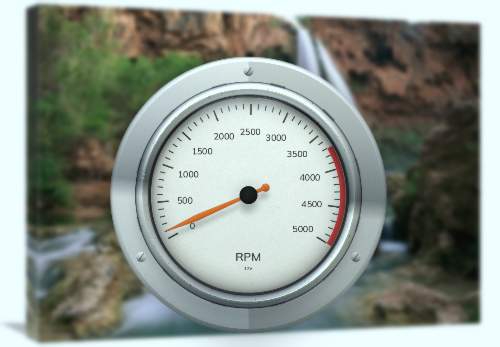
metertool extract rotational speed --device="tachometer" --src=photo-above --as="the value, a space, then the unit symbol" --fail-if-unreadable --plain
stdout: 100 rpm
